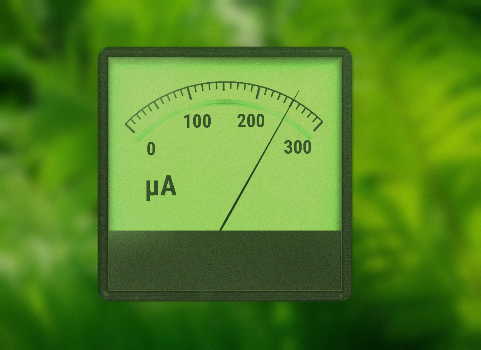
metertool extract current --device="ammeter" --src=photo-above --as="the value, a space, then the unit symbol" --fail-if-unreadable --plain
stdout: 250 µA
